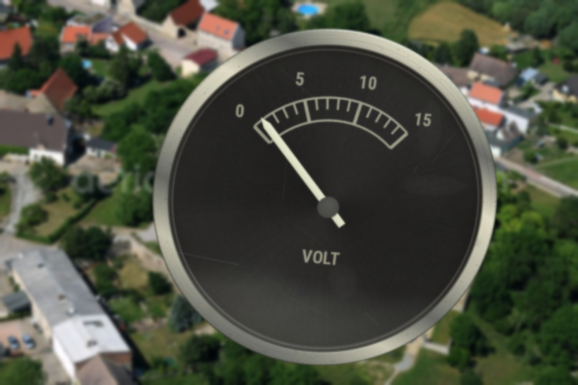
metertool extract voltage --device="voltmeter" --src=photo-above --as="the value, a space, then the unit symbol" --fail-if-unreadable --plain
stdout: 1 V
